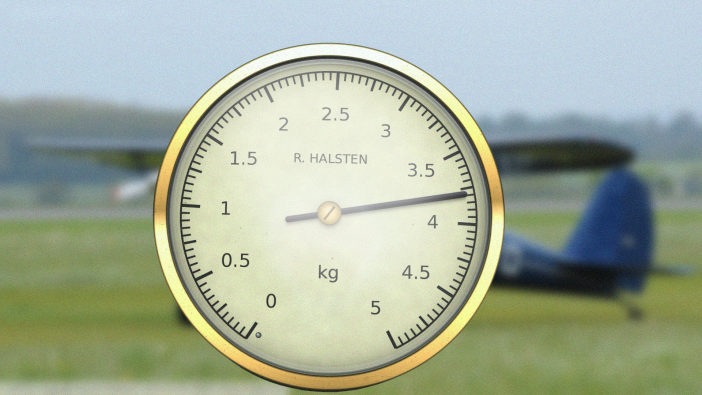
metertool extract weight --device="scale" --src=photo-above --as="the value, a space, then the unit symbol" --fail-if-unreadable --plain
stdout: 3.8 kg
